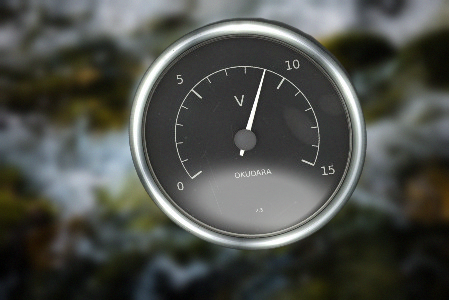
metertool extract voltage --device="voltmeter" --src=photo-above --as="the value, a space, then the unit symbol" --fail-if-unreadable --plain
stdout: 9 V
